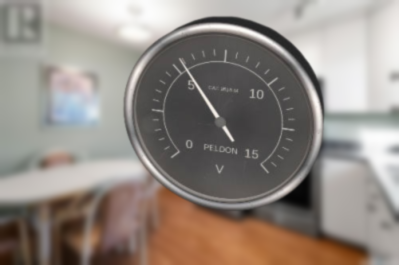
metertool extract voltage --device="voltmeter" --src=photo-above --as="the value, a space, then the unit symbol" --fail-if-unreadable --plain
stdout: 5.5 V
